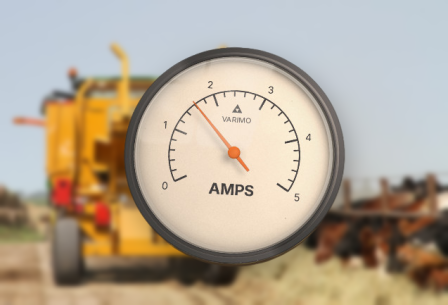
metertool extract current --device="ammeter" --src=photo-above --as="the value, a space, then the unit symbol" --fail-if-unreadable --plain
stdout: 1.6 A
